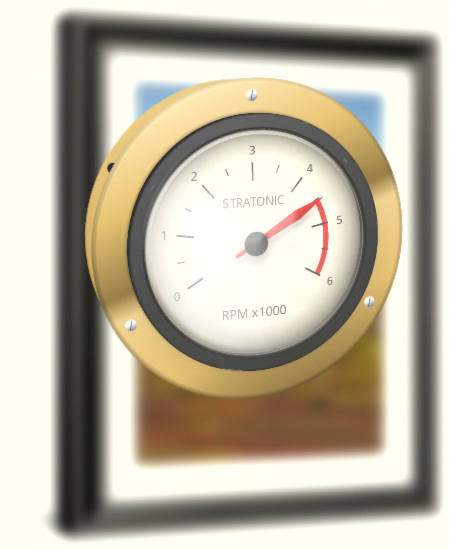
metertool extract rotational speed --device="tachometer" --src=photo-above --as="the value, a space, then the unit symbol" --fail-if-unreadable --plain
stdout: 4500 rpm
